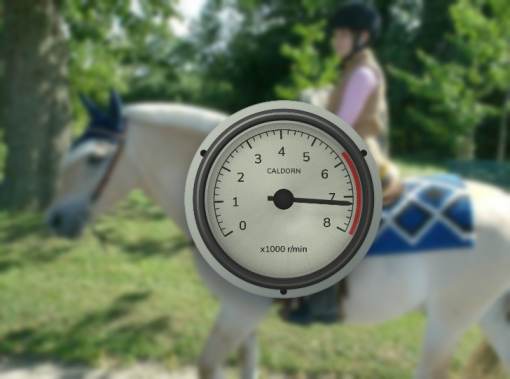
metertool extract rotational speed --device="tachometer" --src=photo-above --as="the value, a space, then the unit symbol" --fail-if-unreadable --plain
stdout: 7200 rpm
